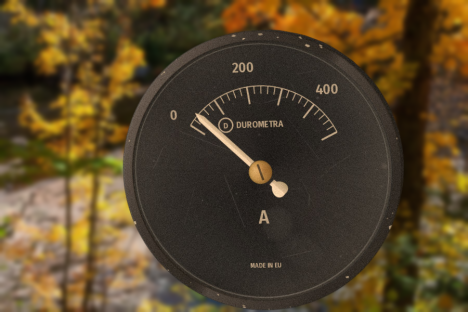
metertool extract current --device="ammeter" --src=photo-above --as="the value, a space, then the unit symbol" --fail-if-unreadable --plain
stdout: 40 A
